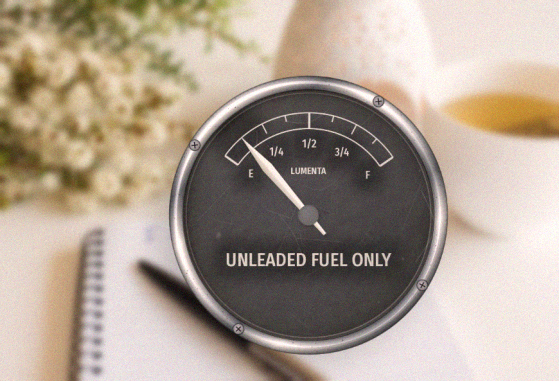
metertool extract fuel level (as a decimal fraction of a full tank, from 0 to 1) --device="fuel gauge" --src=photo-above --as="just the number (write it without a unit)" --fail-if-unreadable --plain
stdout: 0.125
